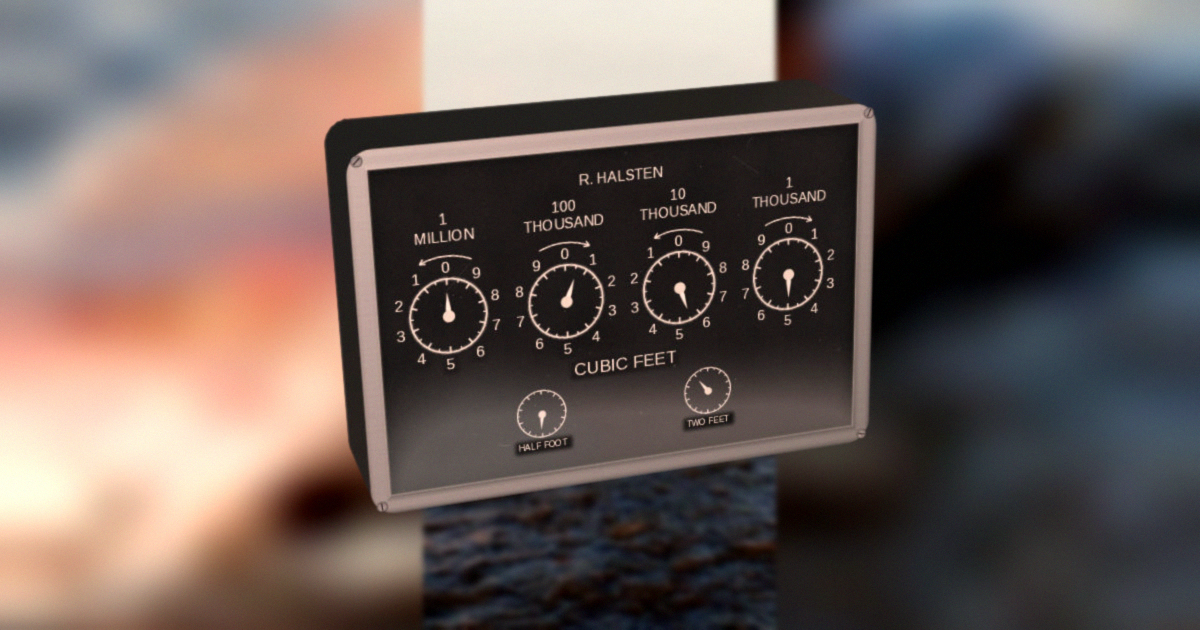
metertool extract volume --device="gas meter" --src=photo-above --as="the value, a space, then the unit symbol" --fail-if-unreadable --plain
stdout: 5500 ft³
